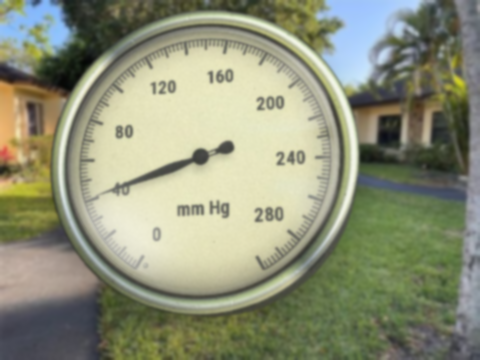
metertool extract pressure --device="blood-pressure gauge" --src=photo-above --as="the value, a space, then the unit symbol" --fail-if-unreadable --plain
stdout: 40 mmHg
